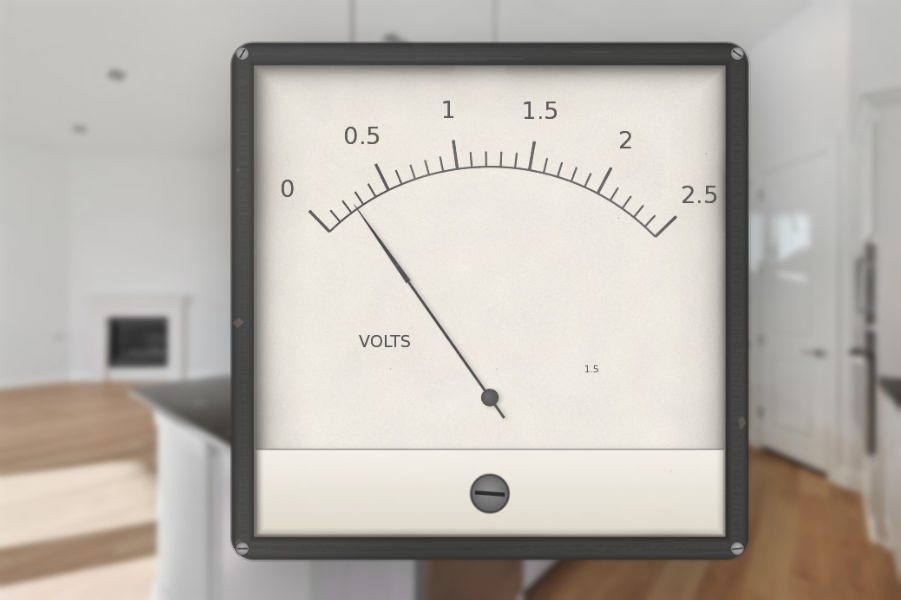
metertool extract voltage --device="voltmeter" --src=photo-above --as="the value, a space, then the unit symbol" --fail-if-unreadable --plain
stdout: 0.25 V
